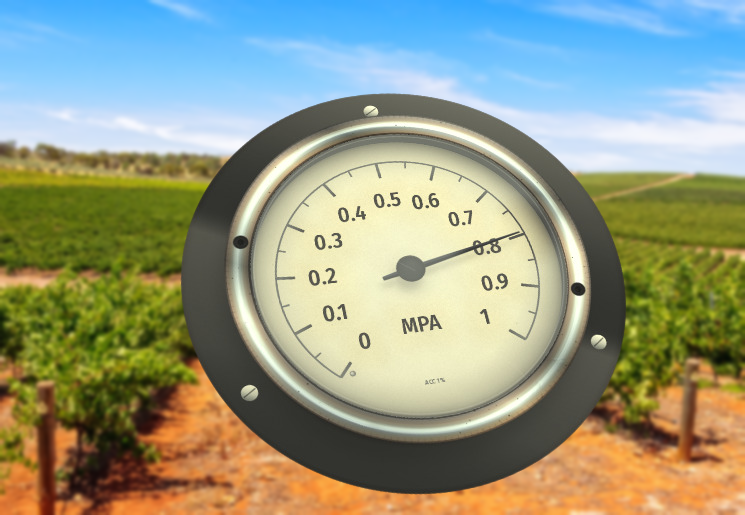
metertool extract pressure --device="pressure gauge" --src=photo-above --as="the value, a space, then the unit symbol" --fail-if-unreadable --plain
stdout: 0.8 MPa
